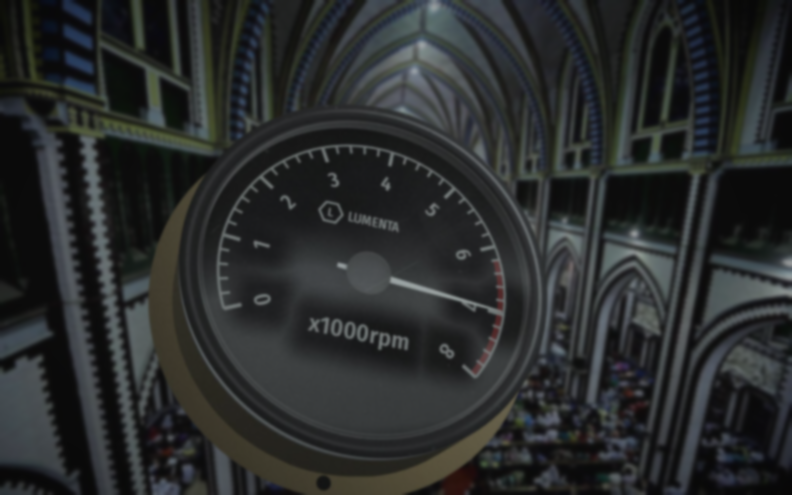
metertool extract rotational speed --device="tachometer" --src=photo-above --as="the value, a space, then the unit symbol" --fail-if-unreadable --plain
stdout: 7000 rpm
